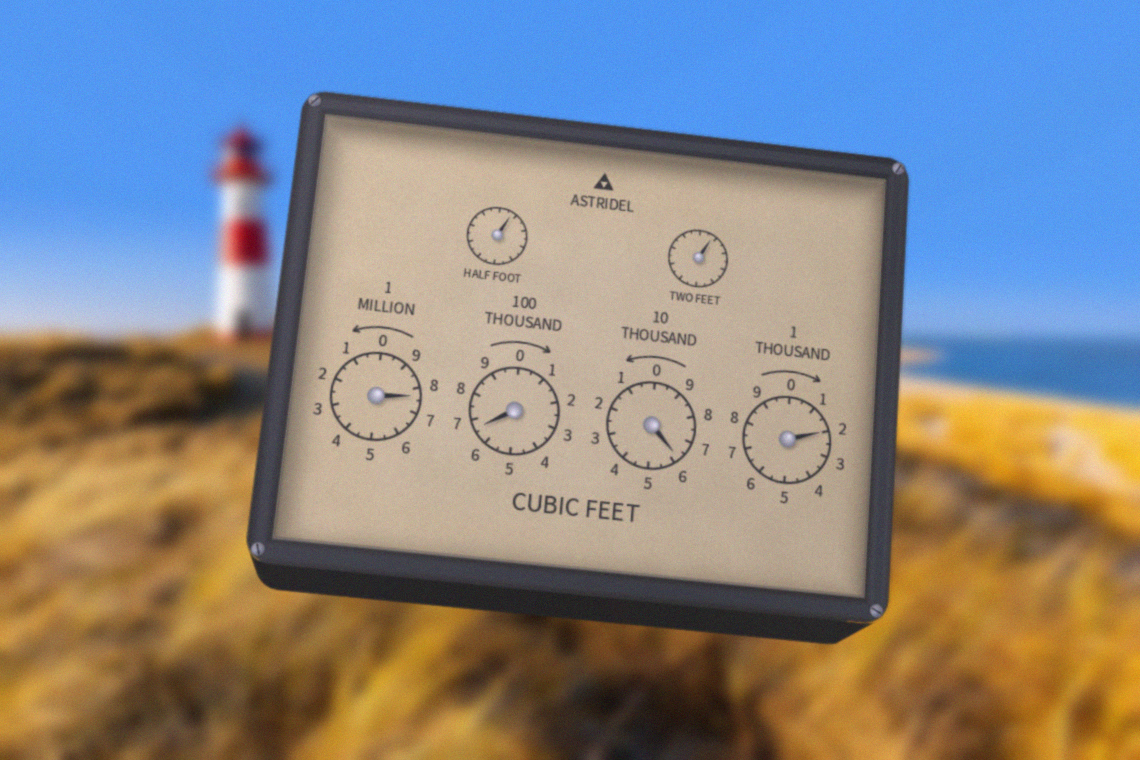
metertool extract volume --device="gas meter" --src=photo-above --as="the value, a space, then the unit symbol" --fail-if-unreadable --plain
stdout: 766200 ft³
